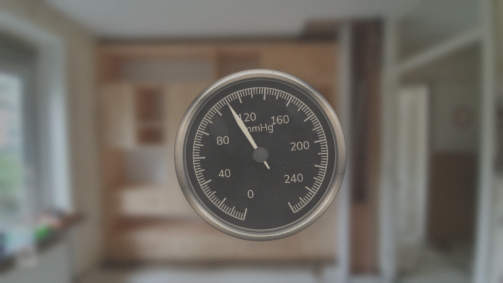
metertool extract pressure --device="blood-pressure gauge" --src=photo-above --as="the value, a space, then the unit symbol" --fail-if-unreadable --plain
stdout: 110 mmHg
